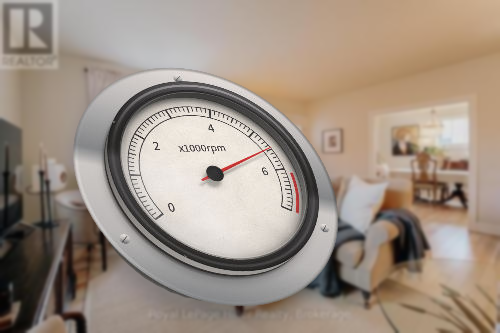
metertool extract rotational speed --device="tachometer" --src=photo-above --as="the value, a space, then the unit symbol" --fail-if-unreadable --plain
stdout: 5500 rpm
